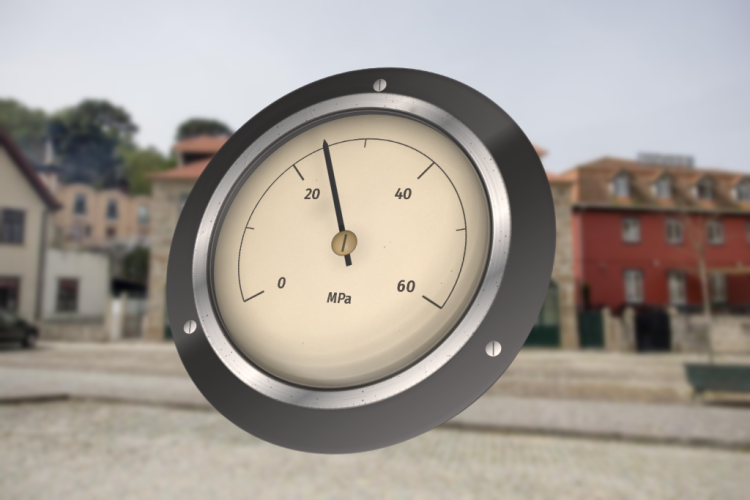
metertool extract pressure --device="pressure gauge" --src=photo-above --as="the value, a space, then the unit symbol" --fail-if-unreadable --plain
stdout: 25 MPa
